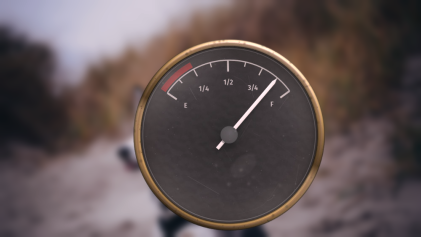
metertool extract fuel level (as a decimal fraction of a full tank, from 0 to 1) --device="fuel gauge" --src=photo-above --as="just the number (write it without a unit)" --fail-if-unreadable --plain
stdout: 0.875
